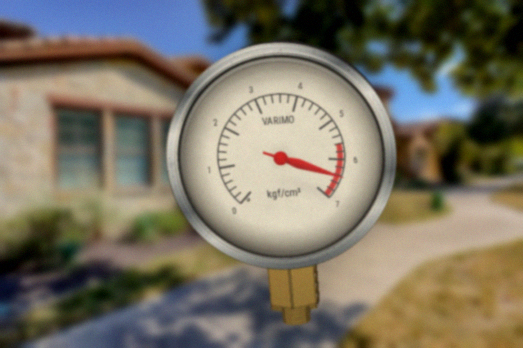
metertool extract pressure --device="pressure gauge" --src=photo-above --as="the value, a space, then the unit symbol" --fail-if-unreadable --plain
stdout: 6.4 kg/cm²
